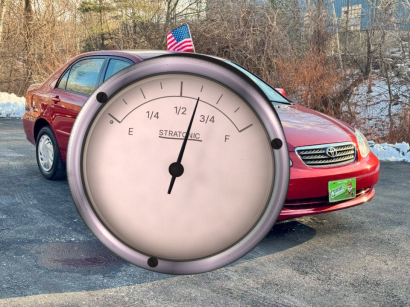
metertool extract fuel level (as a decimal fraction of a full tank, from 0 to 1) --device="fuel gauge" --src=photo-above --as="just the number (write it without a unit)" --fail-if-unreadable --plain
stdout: 0.625
